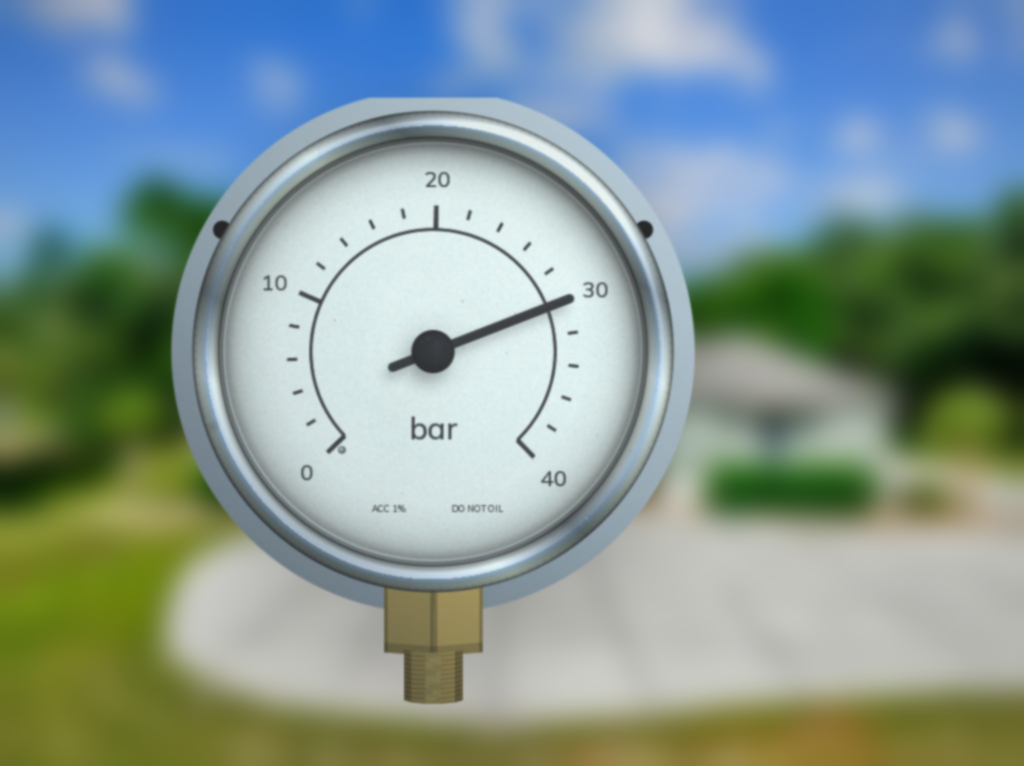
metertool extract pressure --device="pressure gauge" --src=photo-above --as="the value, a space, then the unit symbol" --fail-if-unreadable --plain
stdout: 30 bar
